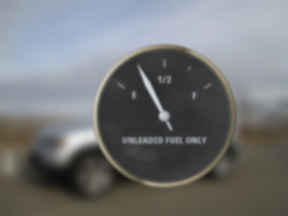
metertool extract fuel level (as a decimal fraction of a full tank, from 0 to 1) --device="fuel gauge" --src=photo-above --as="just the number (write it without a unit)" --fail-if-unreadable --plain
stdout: 0.25
